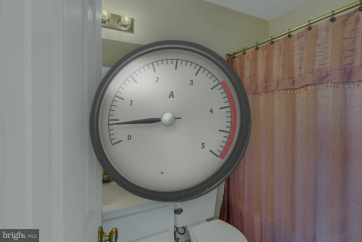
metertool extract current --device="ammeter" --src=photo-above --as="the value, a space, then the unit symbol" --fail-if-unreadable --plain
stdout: 0.4 A
